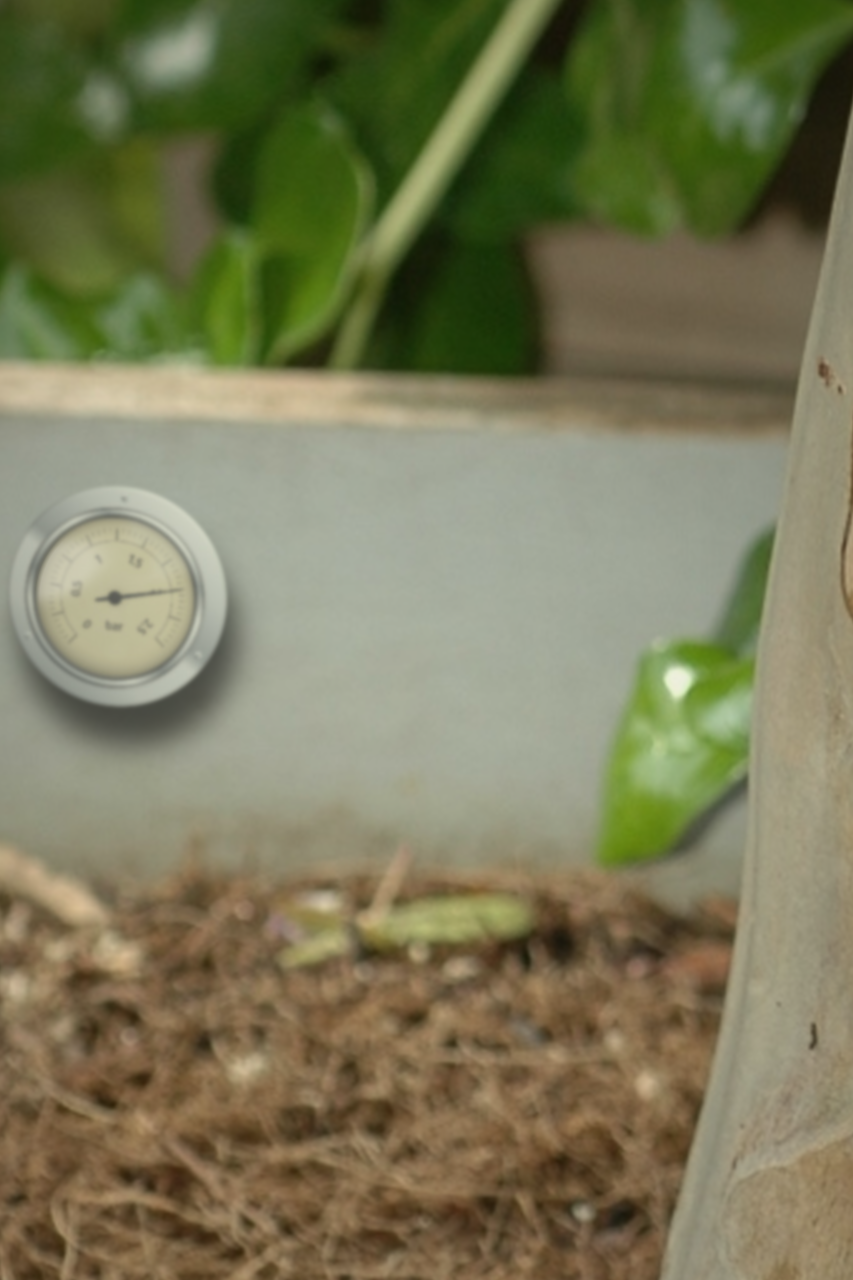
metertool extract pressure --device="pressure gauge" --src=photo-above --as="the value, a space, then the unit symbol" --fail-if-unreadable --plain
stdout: 2 bar
